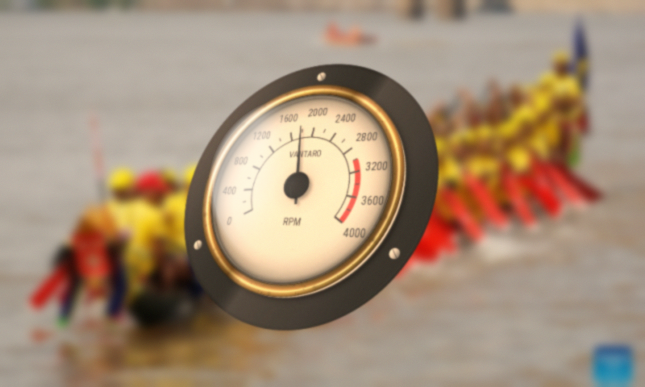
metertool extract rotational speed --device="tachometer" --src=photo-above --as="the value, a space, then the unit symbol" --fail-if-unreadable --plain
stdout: 1800 rpm
